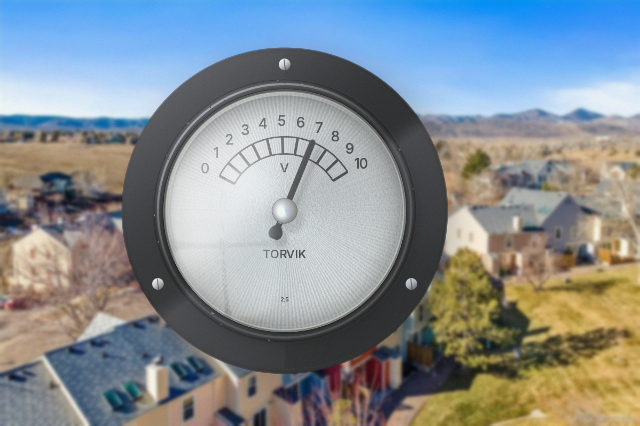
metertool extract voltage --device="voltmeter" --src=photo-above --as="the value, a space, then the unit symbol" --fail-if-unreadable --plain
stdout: 7 V
